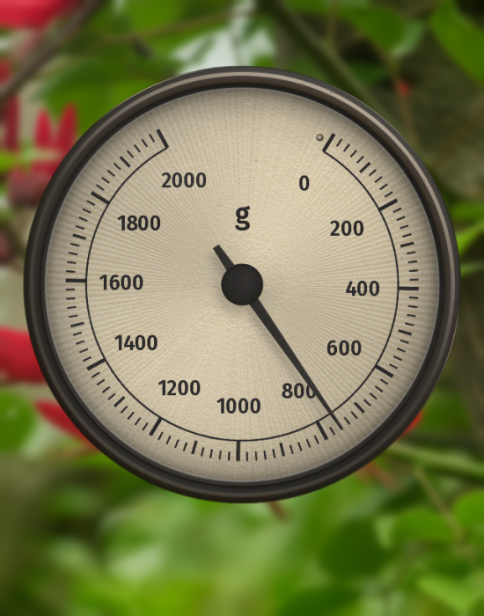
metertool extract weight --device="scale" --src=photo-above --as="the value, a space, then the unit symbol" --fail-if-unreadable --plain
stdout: 760 g
